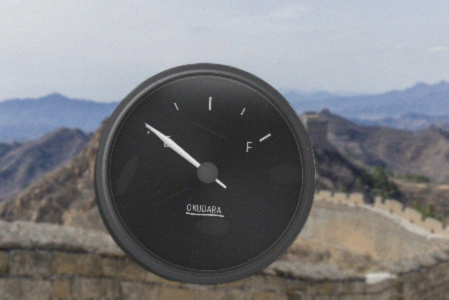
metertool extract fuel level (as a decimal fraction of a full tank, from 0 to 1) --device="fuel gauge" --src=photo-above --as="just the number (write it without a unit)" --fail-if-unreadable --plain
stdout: 0
